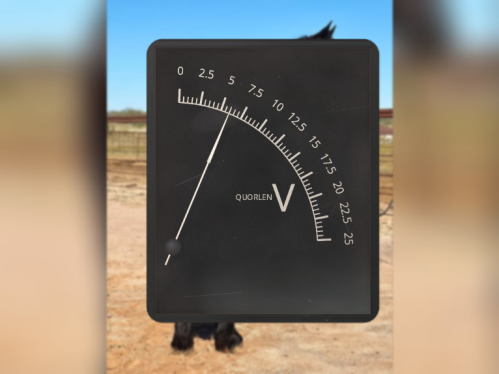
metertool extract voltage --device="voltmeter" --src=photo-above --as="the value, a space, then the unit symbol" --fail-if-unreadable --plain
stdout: 6 V
